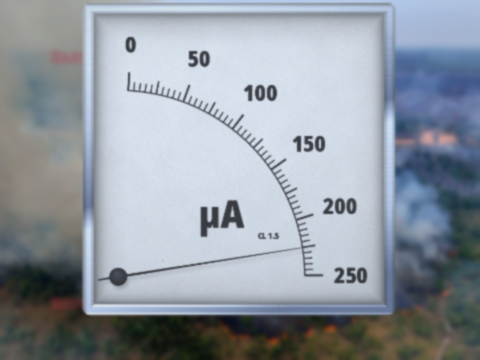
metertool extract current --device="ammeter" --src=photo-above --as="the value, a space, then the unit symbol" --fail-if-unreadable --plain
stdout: 225 µA
